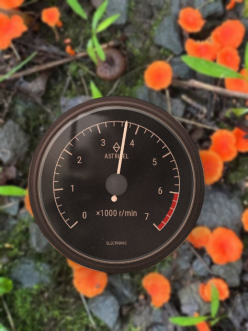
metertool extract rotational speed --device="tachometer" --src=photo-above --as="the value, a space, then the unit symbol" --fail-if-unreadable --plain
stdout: 3700 rpm
